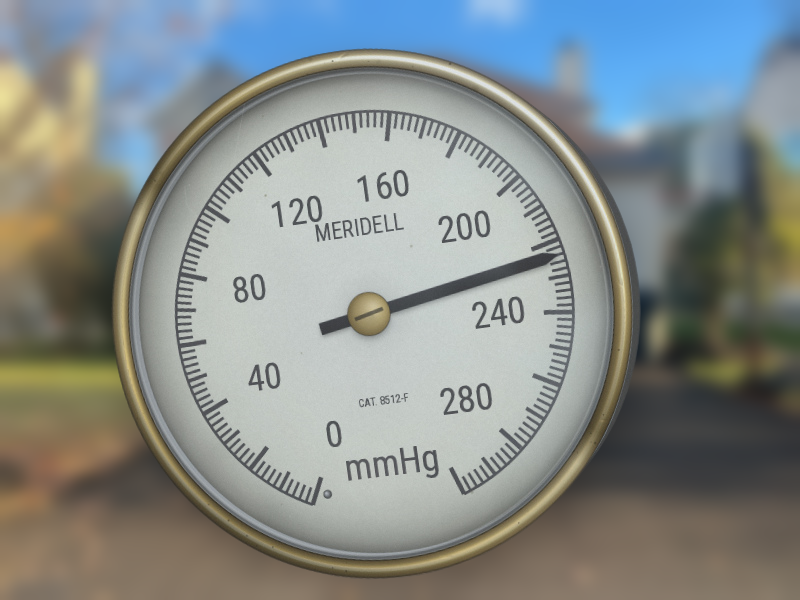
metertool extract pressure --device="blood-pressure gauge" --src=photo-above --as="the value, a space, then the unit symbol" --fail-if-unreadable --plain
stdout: 224 mmHg
